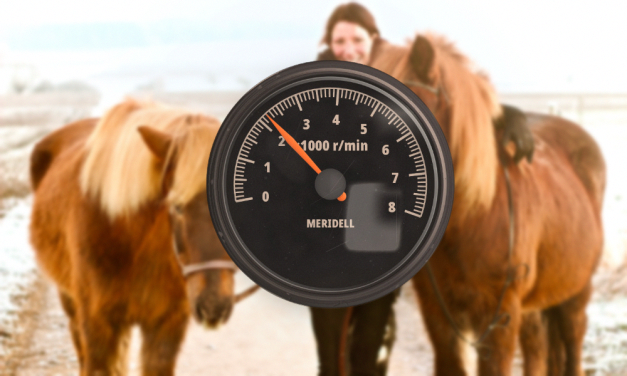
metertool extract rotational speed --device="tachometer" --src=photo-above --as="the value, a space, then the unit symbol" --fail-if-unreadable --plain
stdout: 2200 rpm
